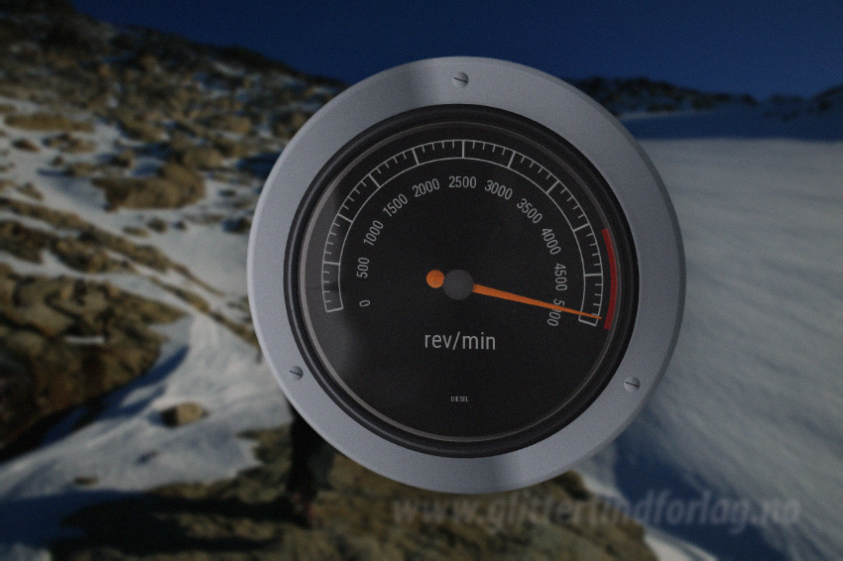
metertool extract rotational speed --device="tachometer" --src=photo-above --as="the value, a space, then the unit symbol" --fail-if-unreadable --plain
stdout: 4900 rpm
